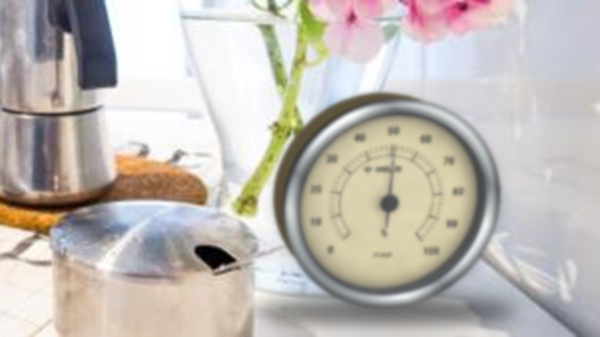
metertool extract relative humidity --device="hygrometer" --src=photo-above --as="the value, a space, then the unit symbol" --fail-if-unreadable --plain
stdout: 50 %
